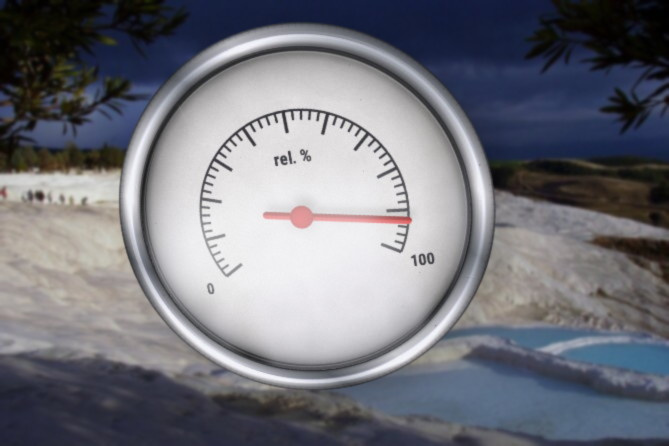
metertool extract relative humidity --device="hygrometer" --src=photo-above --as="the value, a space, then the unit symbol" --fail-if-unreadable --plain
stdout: 92 %
